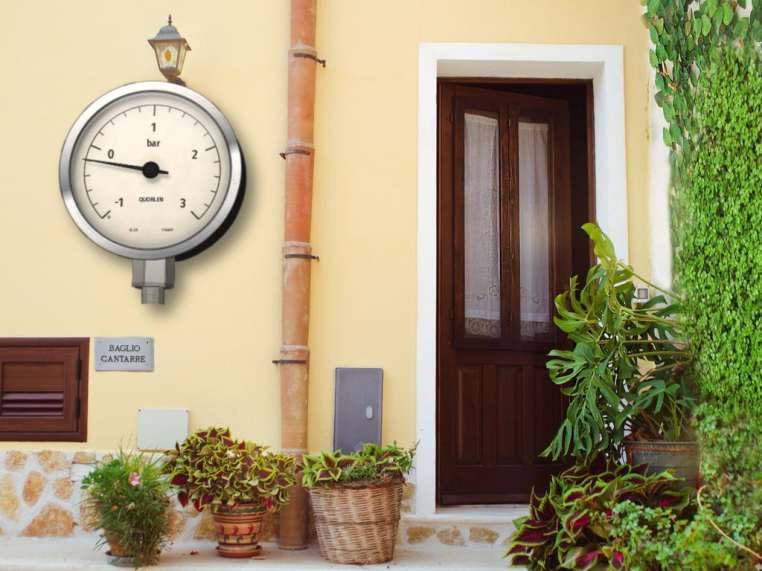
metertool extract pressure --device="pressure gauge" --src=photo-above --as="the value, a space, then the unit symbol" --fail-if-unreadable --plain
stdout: -0.2 bar
